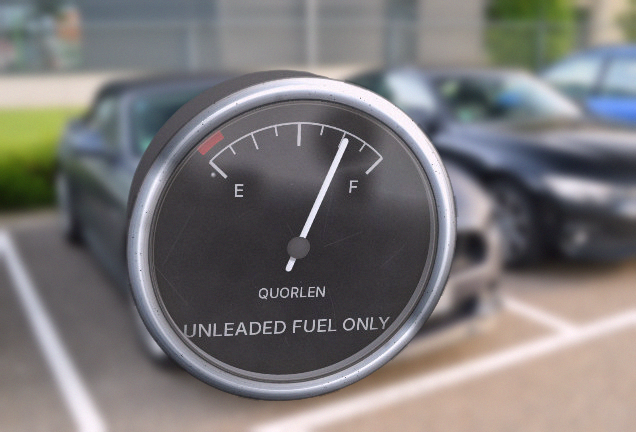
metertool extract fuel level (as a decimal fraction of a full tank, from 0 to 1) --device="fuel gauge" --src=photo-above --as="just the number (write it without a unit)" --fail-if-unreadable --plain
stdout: 0.75
